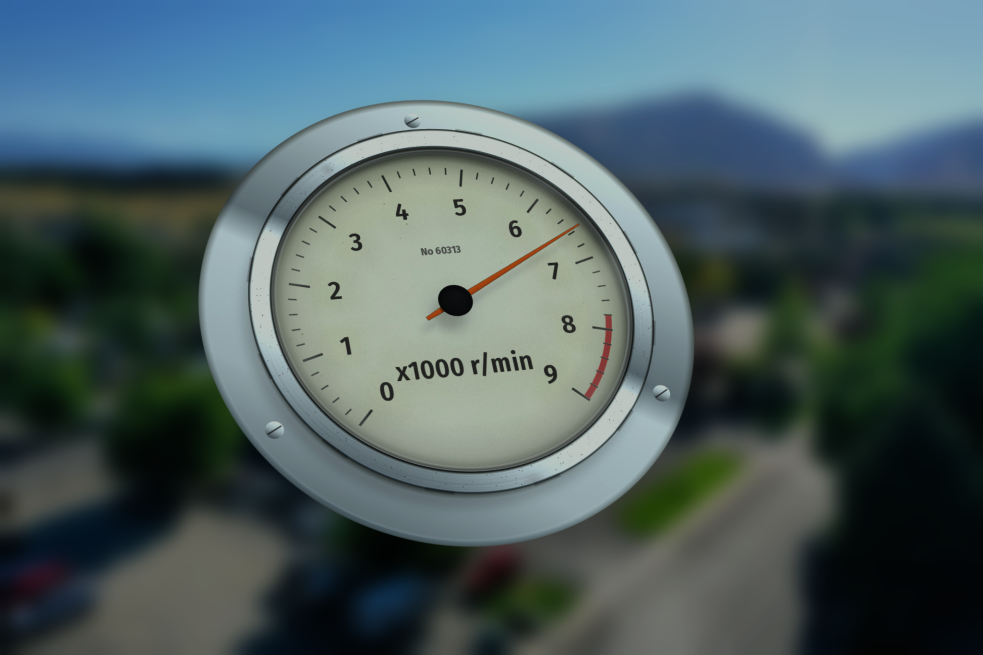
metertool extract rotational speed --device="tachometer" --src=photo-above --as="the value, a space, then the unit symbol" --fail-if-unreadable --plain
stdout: 6600 rpm
